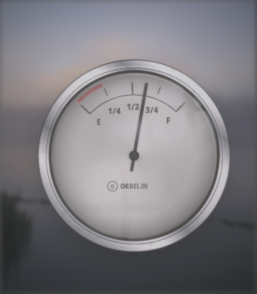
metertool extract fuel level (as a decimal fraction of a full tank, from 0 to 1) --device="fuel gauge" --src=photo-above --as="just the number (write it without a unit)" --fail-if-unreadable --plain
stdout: 0.625
